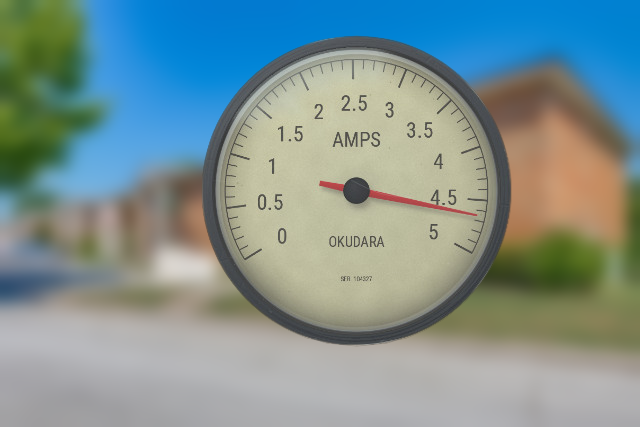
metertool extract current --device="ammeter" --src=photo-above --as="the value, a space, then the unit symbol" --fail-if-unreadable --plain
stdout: 4.65 A
